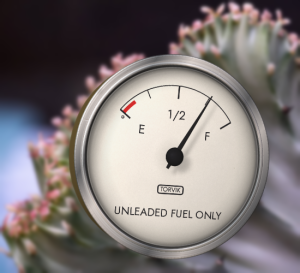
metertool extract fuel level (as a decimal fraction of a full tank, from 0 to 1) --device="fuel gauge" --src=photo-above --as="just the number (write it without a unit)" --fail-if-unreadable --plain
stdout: 0.75
